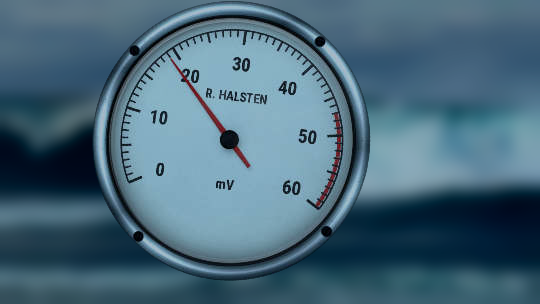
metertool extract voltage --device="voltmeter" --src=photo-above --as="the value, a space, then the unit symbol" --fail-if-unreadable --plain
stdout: 19 mV
